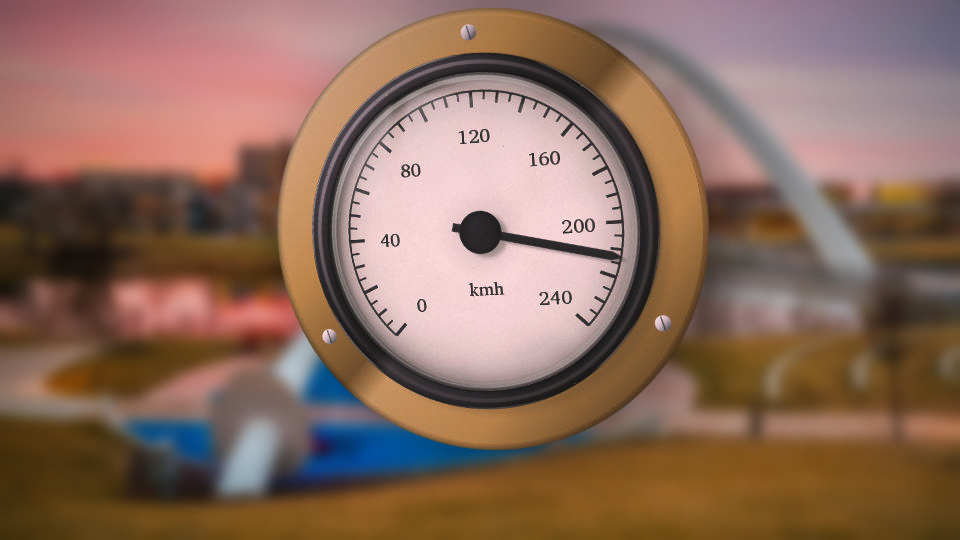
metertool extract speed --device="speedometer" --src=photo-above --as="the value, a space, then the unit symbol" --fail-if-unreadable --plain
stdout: 212.5 km/h
